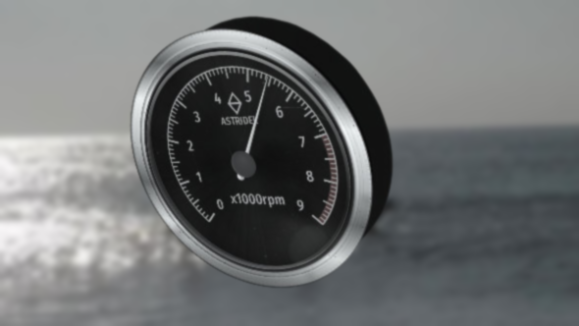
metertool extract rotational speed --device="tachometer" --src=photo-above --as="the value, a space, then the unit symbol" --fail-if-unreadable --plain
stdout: 5500 rpm
